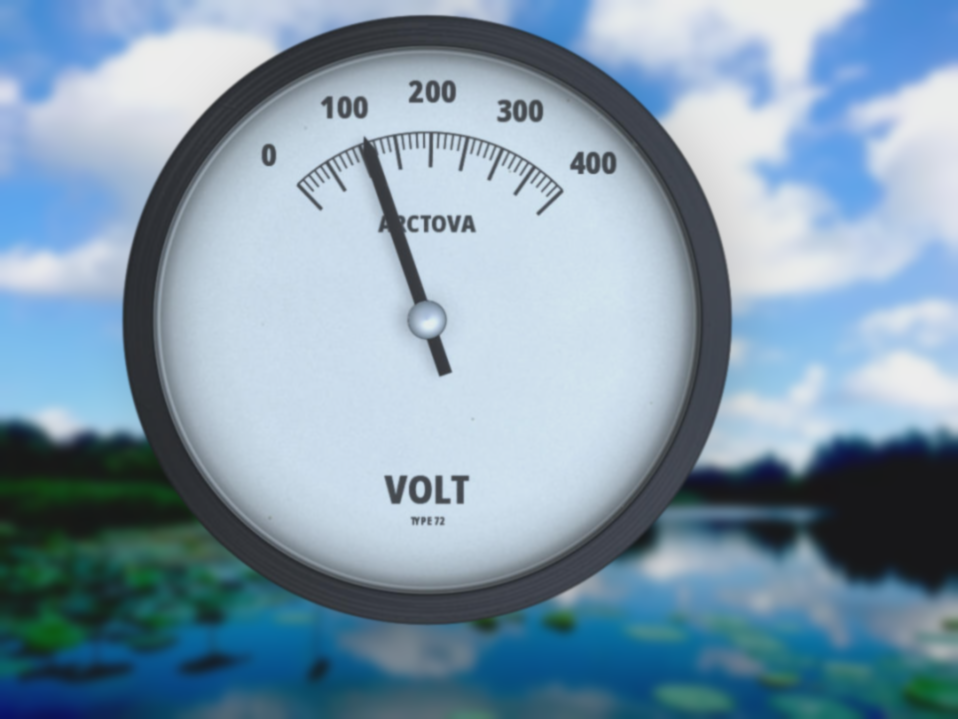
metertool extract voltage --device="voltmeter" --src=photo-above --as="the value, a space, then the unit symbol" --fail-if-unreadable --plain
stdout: 110 V
